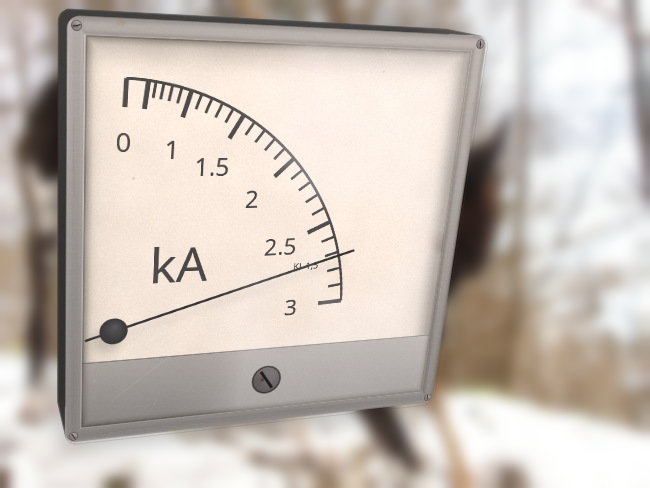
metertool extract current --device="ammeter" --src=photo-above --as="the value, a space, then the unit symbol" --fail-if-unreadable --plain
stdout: 2.7 kA
